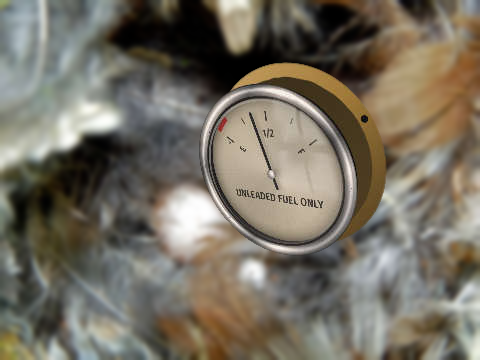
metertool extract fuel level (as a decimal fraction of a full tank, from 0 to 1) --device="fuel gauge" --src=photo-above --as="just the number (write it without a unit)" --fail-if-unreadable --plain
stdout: 0.375
